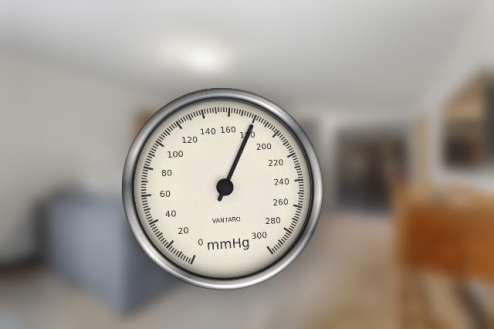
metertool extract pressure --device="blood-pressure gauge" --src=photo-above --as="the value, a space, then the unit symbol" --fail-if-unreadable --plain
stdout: 180 mmHg
